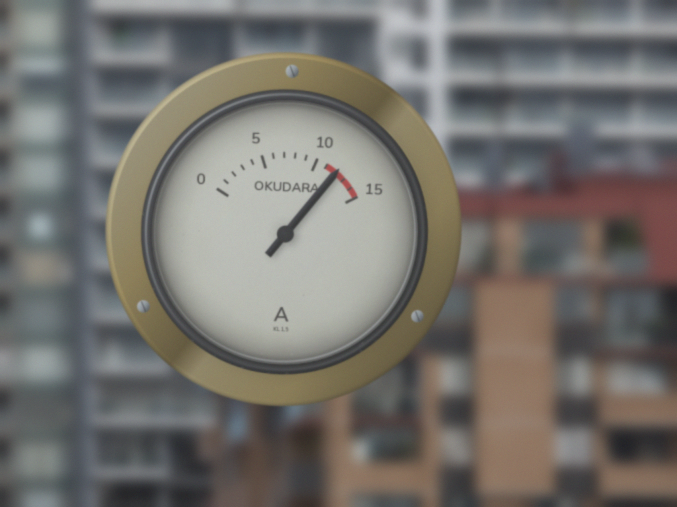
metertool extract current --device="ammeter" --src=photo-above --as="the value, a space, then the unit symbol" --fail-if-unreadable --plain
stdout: 12 A
